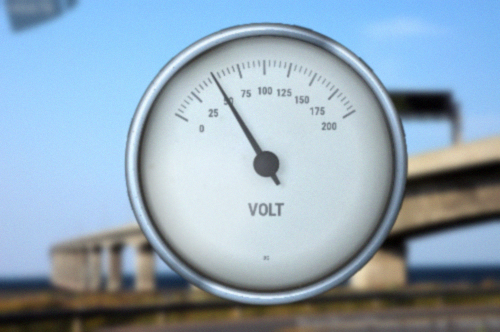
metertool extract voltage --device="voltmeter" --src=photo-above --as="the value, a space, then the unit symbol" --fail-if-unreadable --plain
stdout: 50 V
